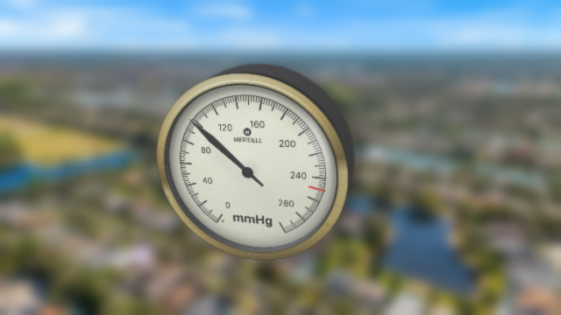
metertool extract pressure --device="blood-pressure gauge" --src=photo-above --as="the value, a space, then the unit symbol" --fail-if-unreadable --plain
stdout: 100 mmHg
